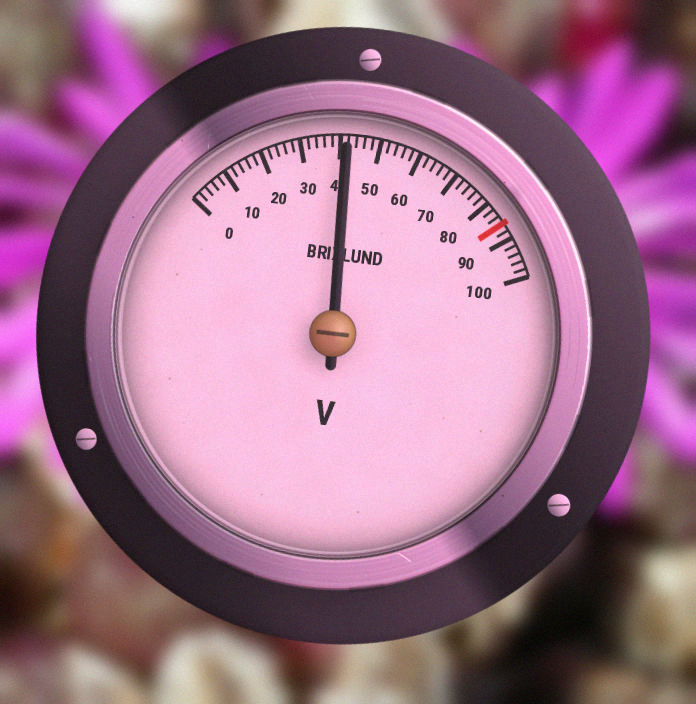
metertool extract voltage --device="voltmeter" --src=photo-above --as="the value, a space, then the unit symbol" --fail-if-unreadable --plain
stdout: 42 V
